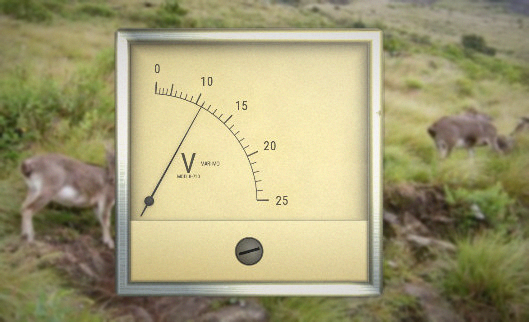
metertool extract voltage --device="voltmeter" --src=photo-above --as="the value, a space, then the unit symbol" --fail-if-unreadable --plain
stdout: 11 V
